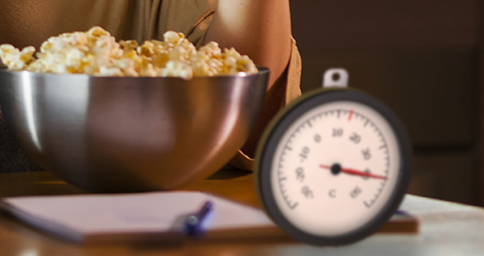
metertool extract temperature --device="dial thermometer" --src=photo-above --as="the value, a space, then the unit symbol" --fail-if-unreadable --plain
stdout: 40 °C
